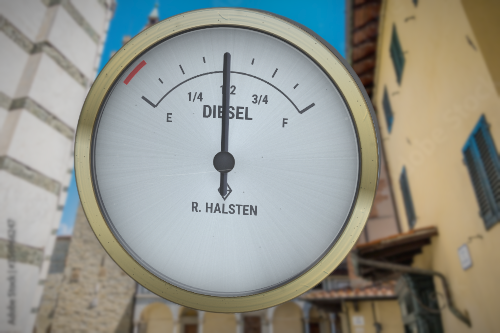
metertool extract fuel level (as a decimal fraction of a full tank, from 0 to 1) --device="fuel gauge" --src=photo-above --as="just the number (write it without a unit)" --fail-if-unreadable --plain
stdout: 0.5
